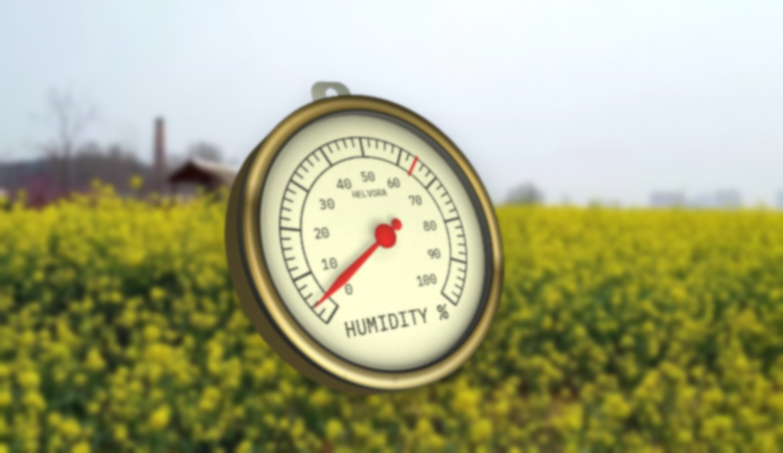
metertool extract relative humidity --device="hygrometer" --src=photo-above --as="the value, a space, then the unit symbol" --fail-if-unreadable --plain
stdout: 4 %
